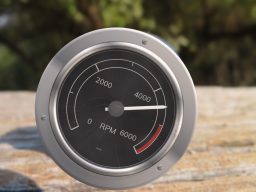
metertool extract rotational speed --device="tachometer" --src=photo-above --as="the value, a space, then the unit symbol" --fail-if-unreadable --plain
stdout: 4500 rpm
